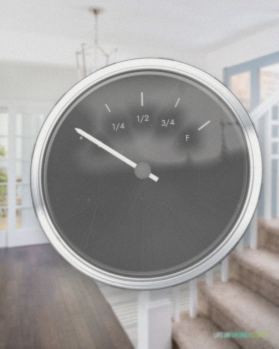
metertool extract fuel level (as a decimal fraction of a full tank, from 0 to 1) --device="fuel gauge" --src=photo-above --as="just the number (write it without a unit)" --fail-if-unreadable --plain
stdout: 0
